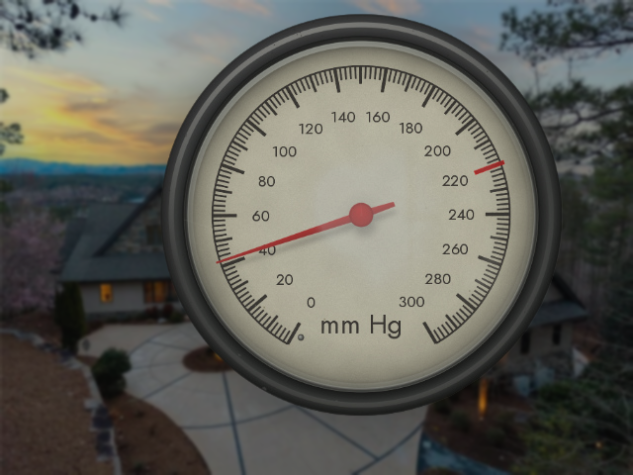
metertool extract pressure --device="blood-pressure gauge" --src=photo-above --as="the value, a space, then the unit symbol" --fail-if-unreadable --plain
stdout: 42 mmHg
